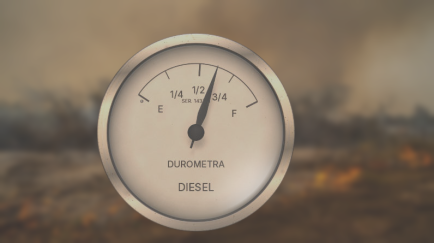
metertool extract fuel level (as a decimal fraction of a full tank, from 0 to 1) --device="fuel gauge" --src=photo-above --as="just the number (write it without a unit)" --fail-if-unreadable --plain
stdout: 0.625
